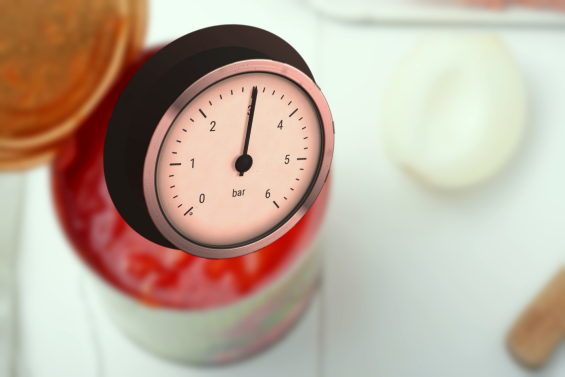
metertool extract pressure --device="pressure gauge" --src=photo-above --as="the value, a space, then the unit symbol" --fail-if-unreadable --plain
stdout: 3 bar
